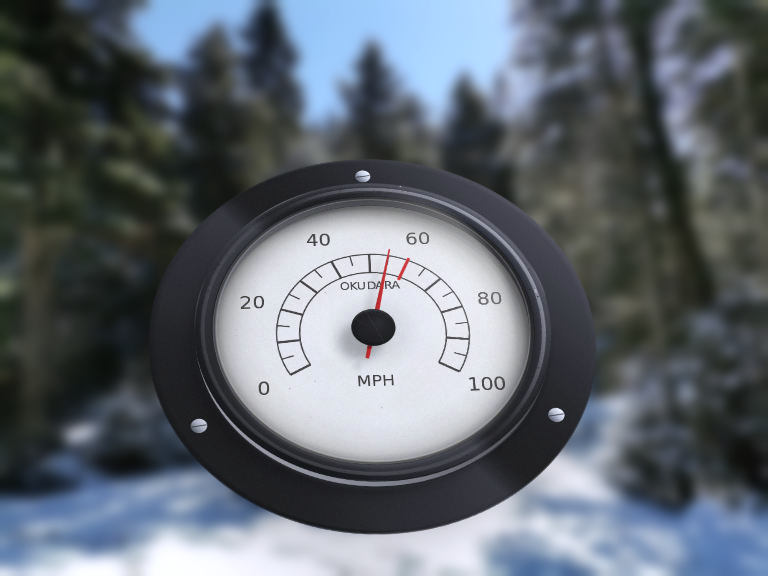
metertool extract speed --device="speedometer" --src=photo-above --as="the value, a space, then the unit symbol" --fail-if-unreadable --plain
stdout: 55 mph
